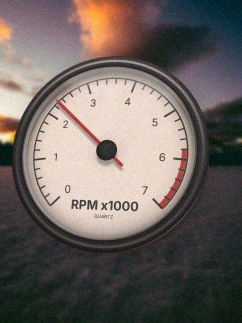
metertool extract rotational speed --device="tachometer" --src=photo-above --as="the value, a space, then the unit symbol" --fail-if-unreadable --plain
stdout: 2300 rpm
